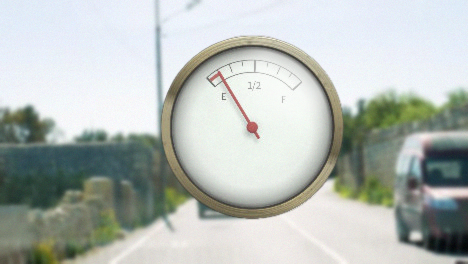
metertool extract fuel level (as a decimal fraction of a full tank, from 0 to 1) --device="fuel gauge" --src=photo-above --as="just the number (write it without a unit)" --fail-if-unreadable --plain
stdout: 0.125
